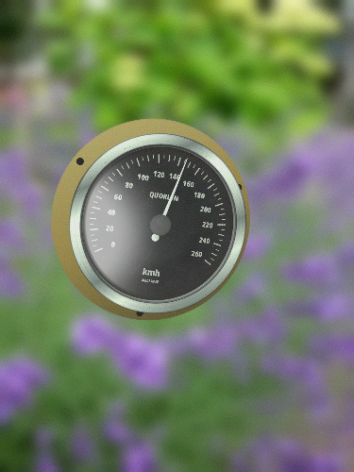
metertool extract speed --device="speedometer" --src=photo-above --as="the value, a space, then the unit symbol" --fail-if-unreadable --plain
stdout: 145 km/h
